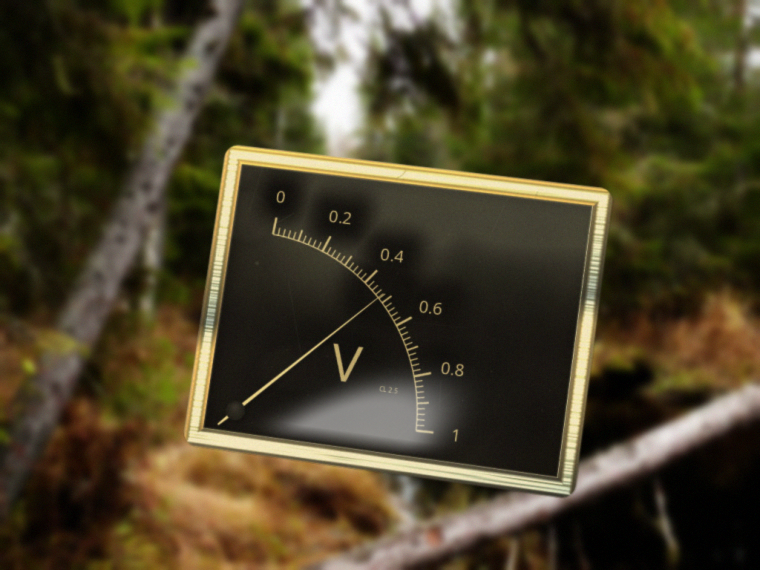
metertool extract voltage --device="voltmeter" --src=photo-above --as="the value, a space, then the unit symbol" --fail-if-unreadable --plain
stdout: 0.48 V
